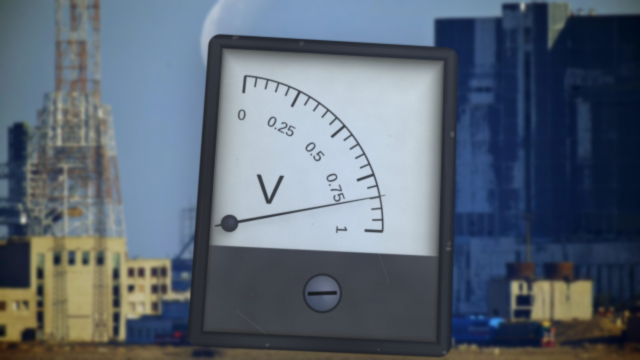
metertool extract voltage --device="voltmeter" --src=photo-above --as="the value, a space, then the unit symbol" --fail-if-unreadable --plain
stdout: 0.85 V
